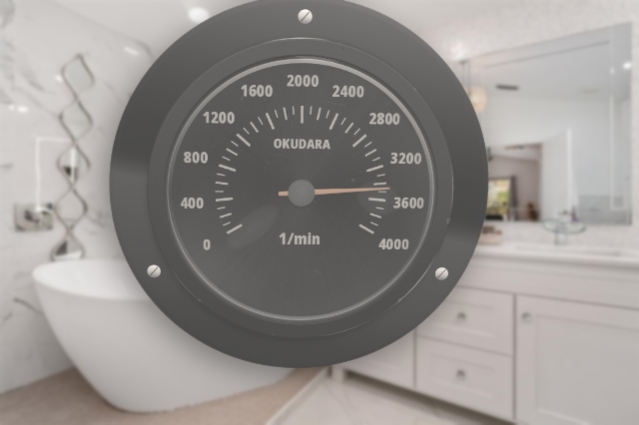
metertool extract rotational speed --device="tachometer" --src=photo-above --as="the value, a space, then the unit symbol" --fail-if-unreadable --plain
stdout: 3450 rpm
